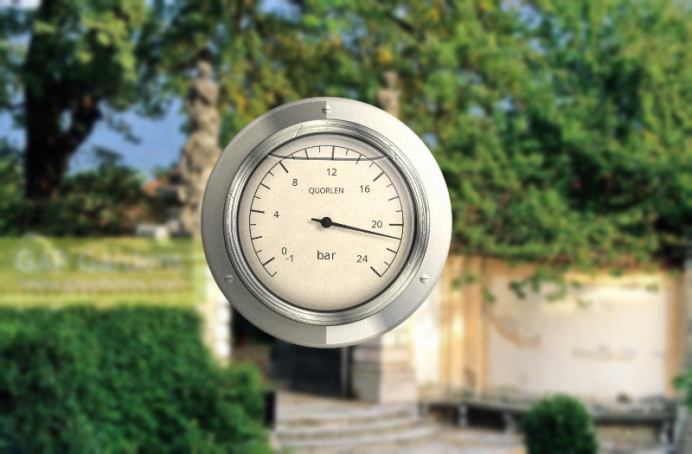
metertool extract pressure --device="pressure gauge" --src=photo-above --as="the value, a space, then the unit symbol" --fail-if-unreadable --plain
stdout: 21 bar
